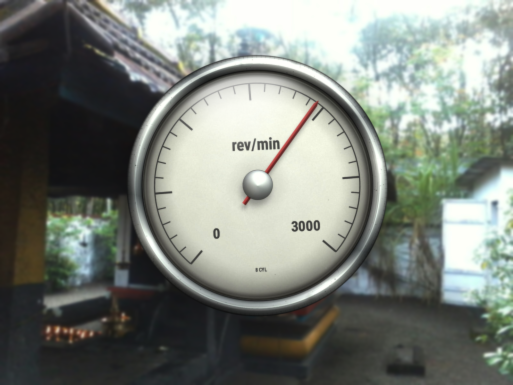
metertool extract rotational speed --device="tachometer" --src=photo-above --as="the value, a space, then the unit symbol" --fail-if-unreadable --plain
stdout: 1950 rpm
